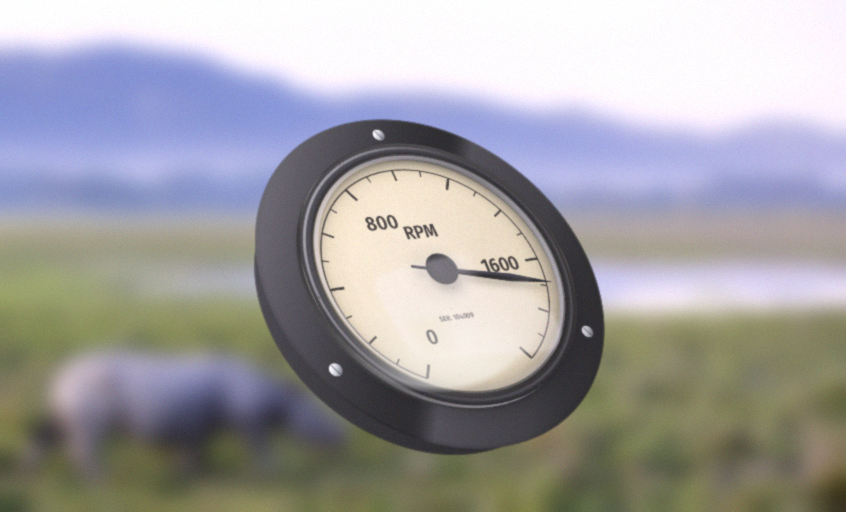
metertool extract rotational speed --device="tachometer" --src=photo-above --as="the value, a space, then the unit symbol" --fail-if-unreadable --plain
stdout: 1700 rpm
